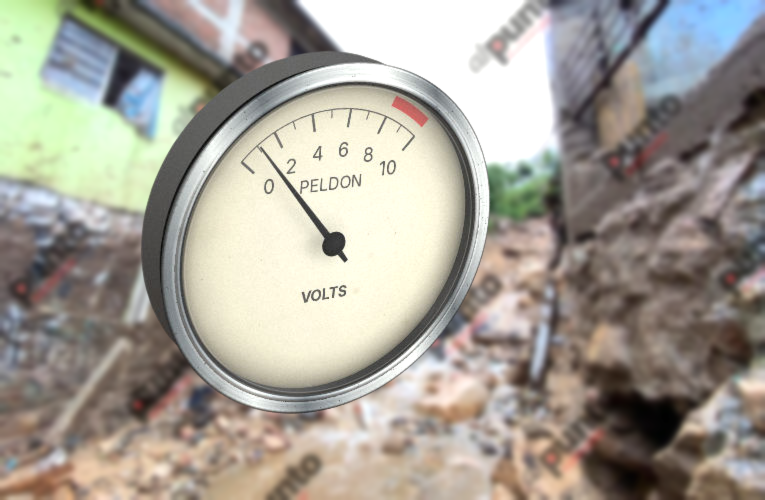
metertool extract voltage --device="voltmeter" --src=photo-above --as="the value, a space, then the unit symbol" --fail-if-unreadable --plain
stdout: 1 V
